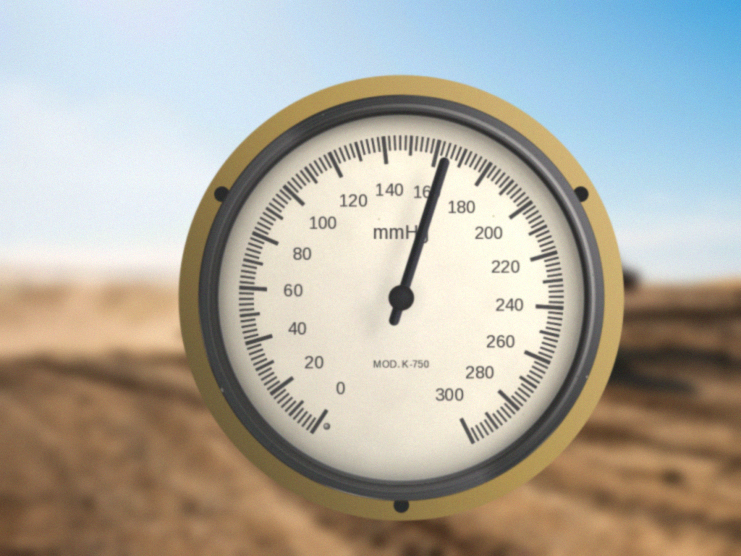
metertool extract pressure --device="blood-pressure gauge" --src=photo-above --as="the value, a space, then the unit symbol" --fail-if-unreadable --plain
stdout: 164 mmHg
